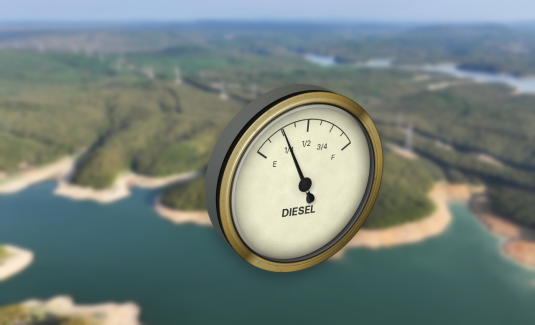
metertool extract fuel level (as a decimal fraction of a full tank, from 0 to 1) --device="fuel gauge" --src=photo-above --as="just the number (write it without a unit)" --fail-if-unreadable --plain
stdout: 0.25
